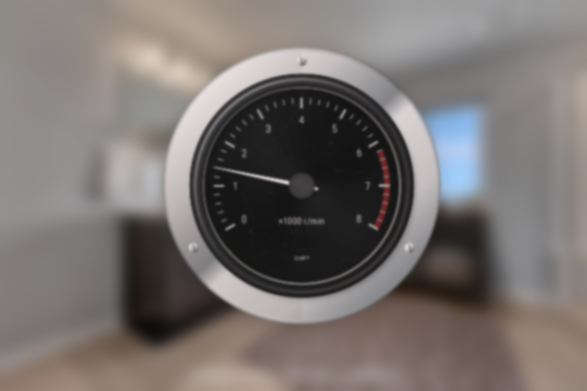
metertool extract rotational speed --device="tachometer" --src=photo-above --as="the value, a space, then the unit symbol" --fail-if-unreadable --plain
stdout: 1400 rpm
